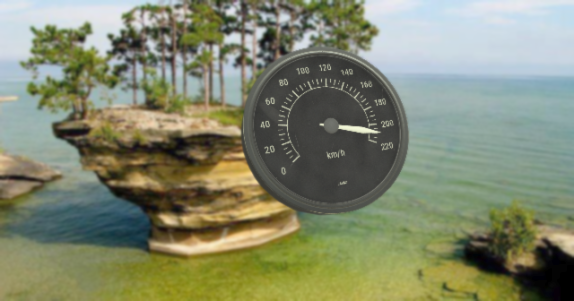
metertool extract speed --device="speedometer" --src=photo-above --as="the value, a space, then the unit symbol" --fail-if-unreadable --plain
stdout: 210 km/h
